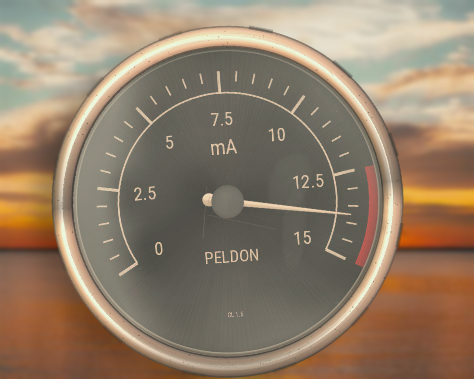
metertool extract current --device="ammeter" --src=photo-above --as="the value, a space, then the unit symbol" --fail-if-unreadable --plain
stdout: 13.75 mA
